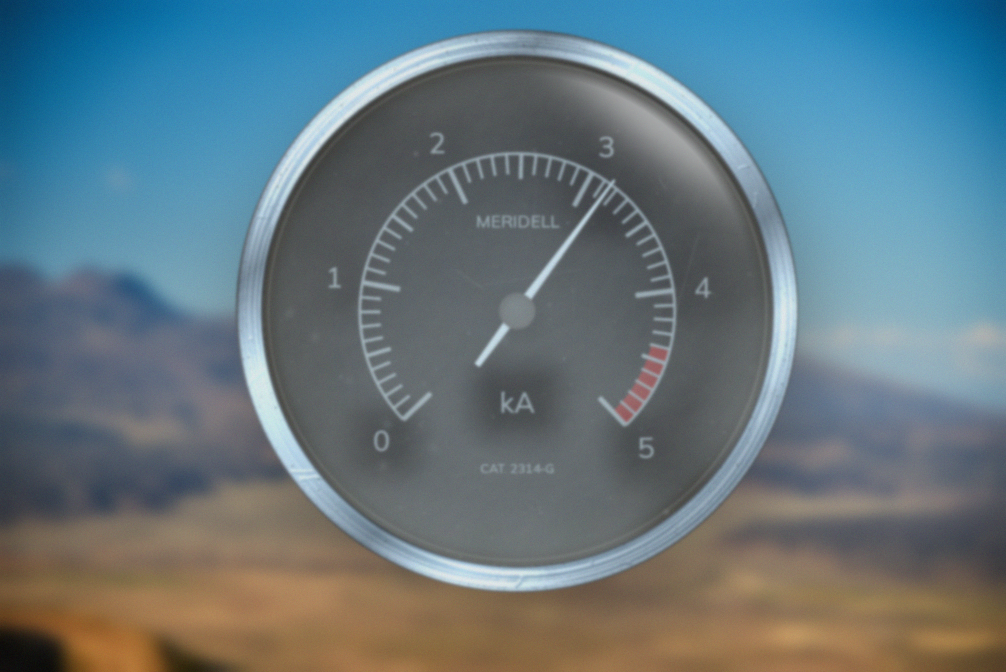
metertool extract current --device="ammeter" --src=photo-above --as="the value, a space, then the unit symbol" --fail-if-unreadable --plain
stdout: 3.15 kA
